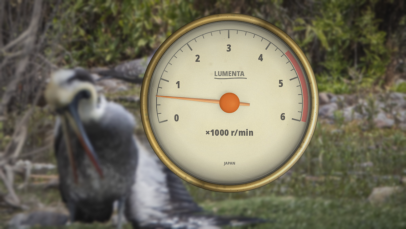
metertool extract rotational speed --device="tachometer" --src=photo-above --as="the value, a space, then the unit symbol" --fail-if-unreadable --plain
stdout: 600 rpm
